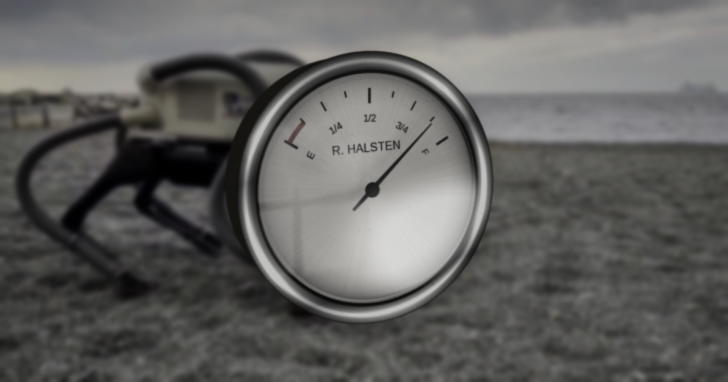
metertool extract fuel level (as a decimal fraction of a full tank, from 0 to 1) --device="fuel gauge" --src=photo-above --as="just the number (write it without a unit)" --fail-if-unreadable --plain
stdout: 0.875
